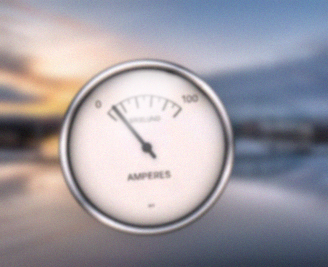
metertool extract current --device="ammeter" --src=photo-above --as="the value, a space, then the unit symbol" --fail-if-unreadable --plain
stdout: 10 A
